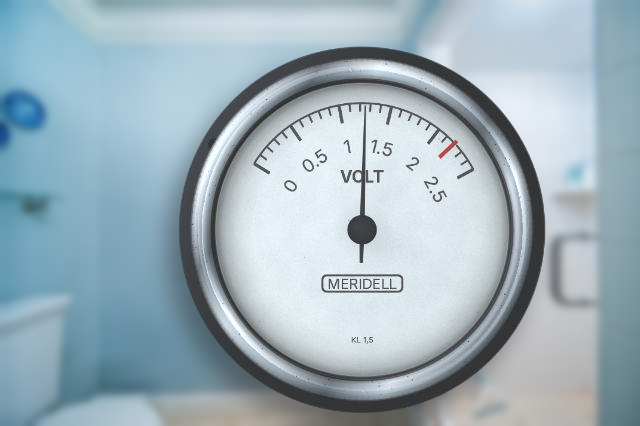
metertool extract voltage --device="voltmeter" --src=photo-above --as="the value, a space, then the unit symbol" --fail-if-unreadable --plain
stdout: 1.25 V
